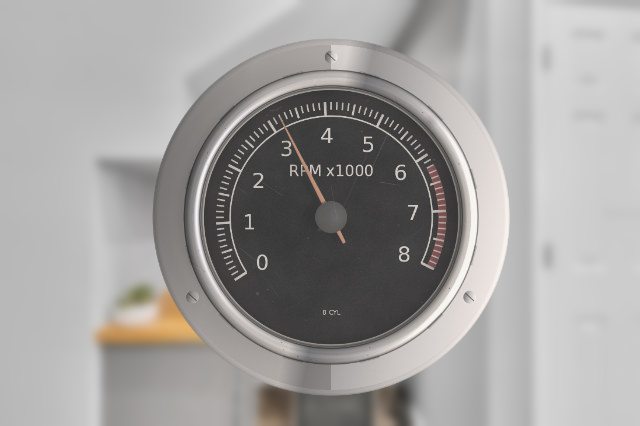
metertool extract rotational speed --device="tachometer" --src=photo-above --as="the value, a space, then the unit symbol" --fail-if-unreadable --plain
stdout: 3200 rpm
